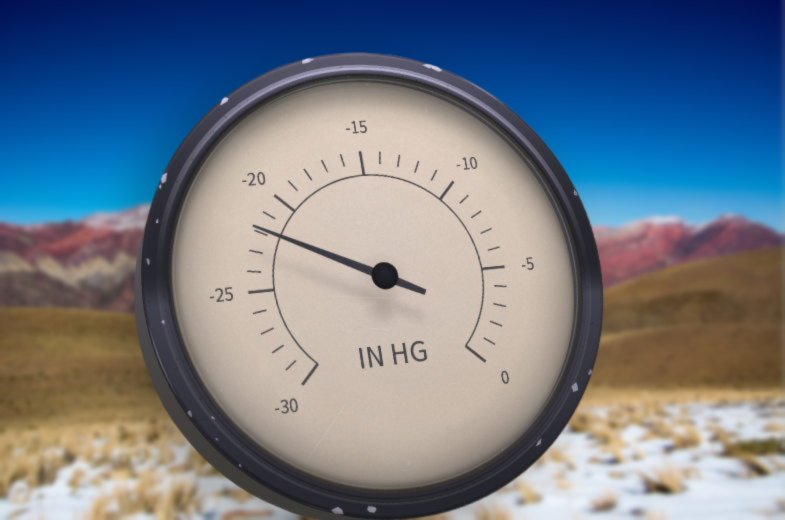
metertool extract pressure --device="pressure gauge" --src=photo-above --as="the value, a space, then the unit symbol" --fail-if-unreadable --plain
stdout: -22 inHg
